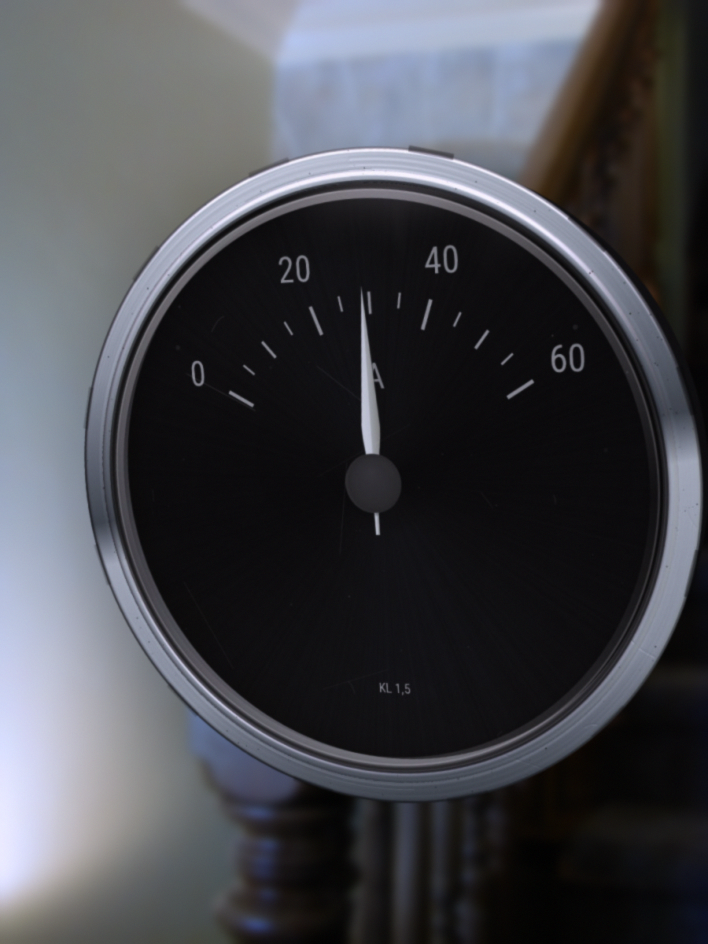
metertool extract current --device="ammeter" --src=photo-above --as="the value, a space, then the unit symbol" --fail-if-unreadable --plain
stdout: 30 A
